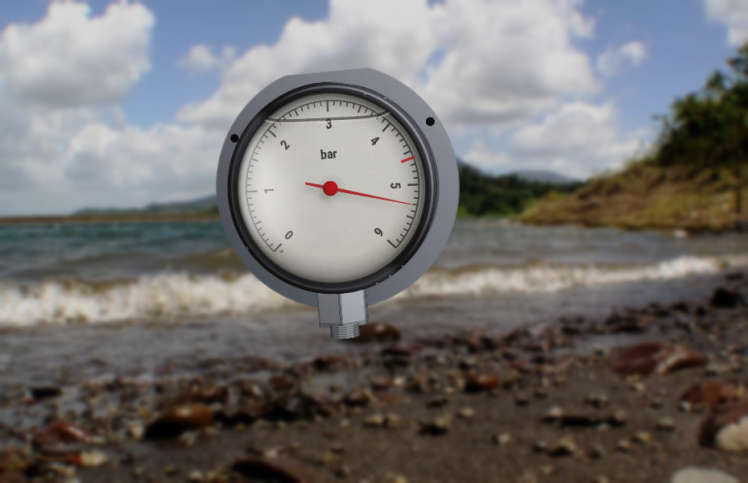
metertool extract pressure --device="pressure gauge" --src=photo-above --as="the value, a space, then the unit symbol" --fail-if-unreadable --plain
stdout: 5.3 bar
